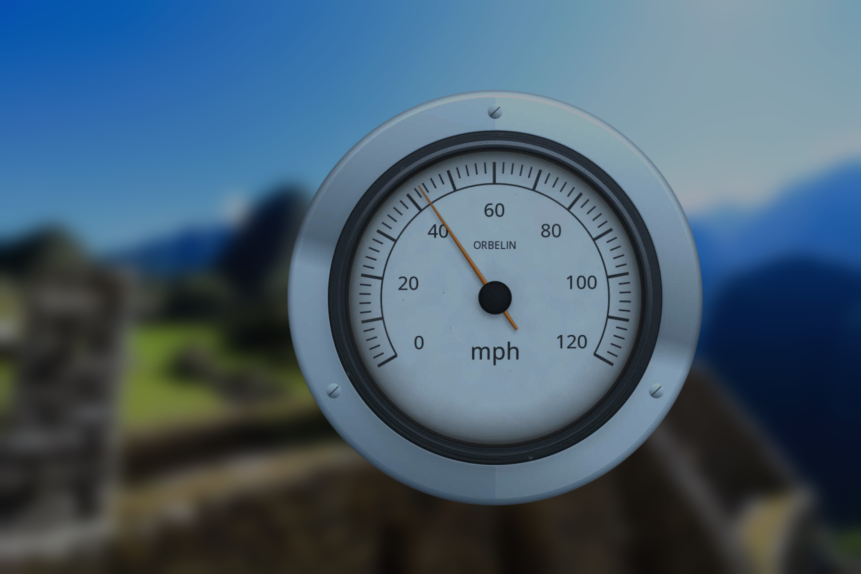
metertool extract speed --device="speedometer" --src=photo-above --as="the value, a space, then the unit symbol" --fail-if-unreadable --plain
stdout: 43 mph
